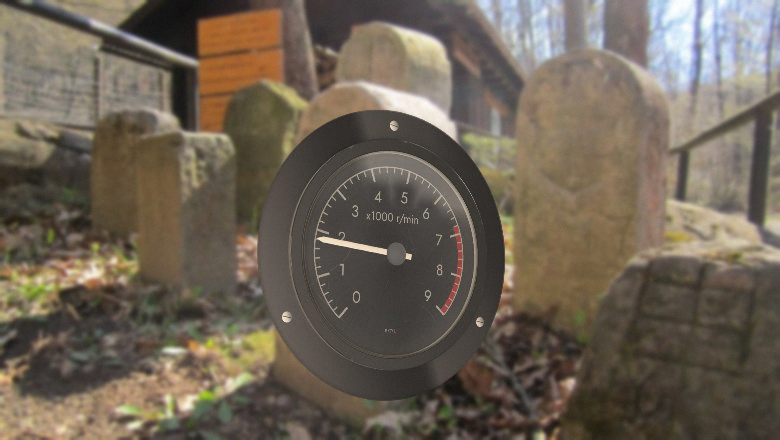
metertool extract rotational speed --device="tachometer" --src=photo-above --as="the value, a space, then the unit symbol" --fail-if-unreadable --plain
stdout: 1800 rpm
